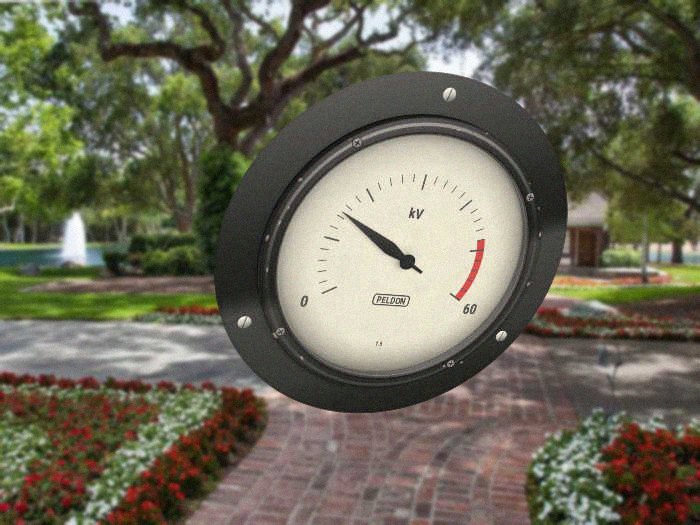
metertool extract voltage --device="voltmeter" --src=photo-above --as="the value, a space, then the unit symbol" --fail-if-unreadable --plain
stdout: 15 kV
